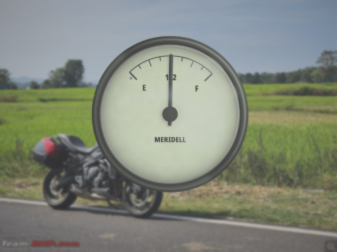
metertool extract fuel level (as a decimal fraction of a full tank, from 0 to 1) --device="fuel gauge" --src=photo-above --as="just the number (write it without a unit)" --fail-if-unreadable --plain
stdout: 0.5
